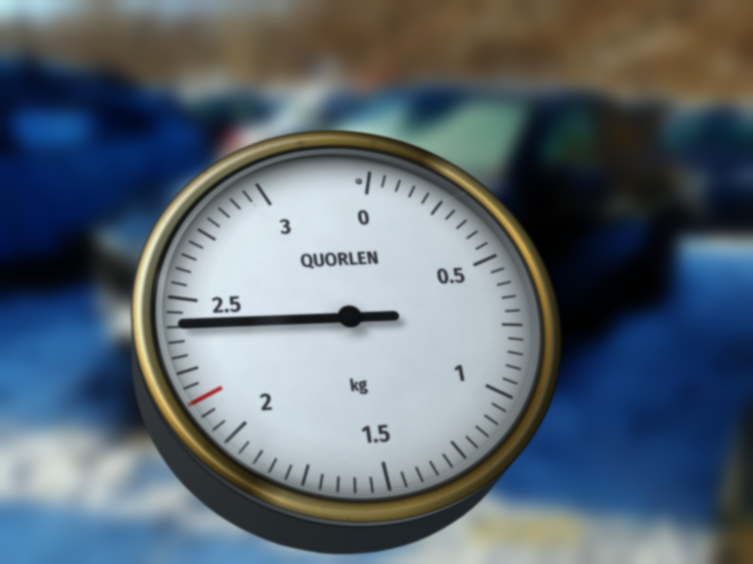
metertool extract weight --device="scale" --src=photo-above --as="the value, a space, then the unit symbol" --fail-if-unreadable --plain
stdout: 2.4 kg
